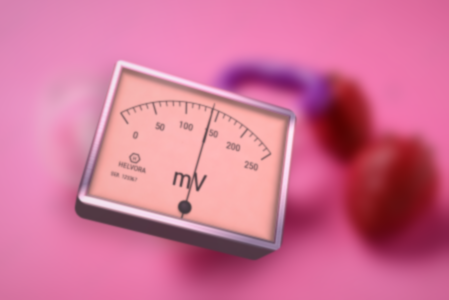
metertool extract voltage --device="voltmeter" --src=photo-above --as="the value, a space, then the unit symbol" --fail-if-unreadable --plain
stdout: 140 mV
